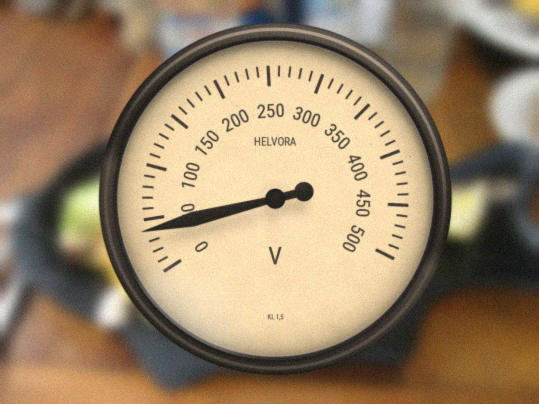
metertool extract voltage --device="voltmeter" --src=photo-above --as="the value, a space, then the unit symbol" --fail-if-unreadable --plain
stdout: 40 V
